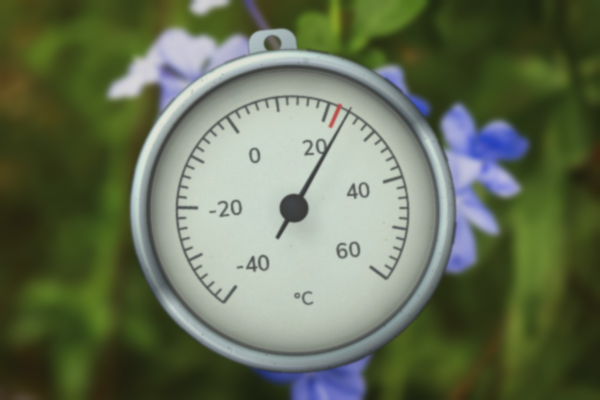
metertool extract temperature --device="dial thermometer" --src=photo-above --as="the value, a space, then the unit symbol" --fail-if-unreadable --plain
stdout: 24 °C
